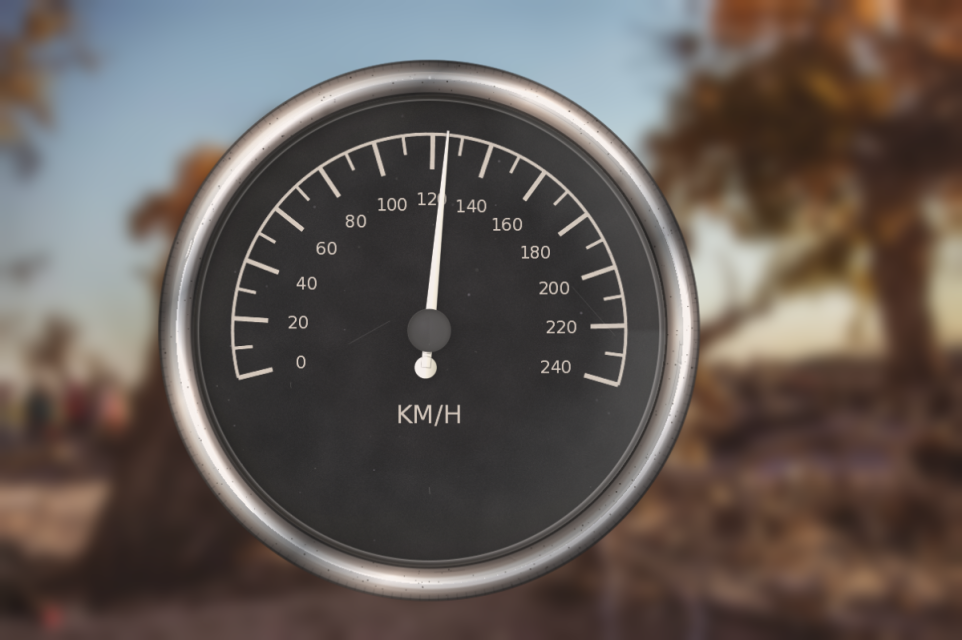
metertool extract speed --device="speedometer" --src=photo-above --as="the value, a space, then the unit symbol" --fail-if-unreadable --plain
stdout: 125 km/h
